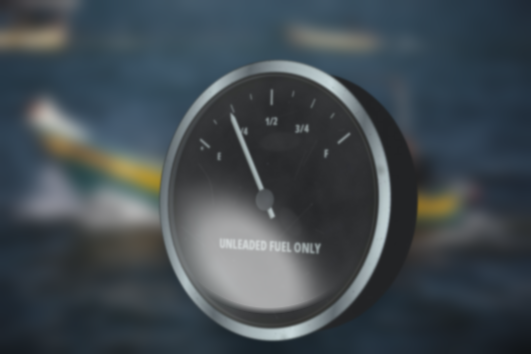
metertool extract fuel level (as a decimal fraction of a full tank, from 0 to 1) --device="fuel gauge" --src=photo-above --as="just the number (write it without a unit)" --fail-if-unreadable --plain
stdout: 0.25
